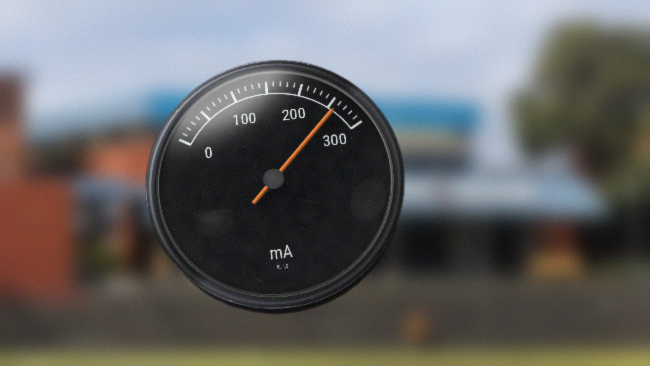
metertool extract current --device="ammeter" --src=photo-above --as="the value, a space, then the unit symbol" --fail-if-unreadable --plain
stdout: 260 mA
